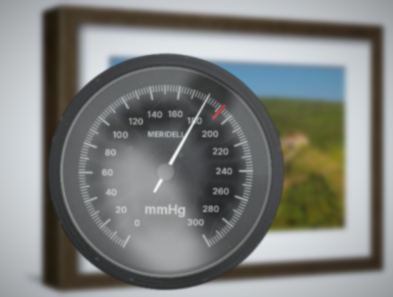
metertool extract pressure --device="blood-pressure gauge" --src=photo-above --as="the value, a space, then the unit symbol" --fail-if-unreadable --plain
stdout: 180 mmHg
